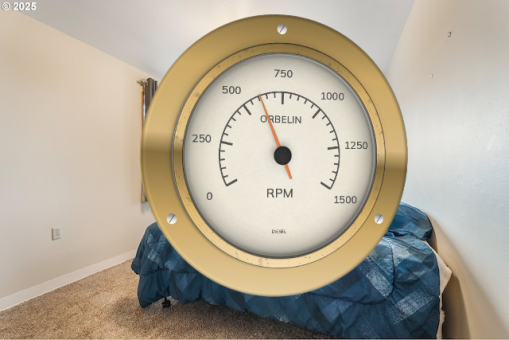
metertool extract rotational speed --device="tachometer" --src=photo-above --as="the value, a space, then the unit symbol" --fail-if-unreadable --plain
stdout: 600 rpm
